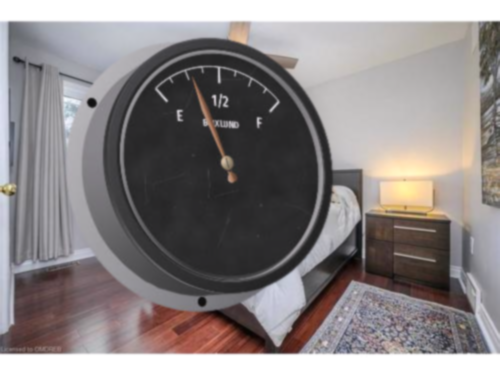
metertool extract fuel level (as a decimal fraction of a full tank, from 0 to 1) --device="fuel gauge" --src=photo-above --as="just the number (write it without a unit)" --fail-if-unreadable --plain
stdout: 0.25
